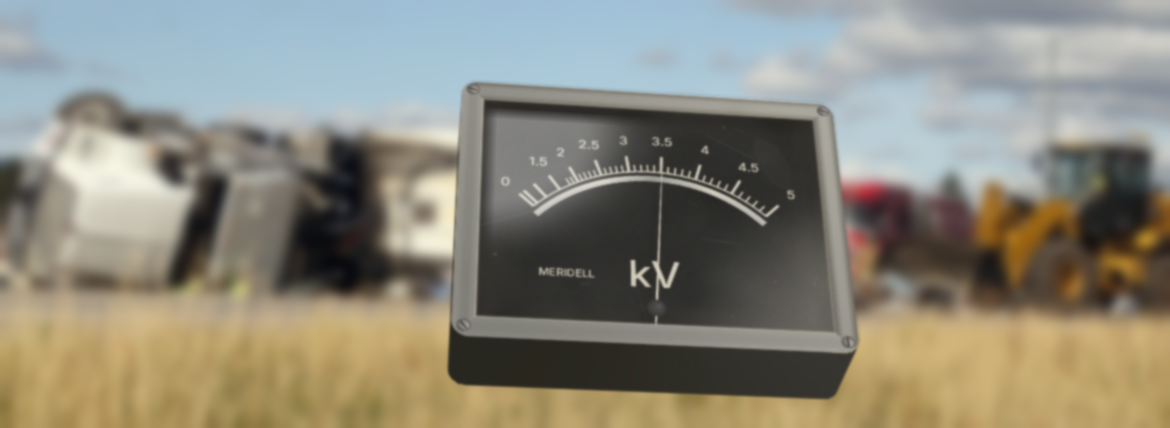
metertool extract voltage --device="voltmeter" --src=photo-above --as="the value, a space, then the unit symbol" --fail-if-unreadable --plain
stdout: 3.5 kV
